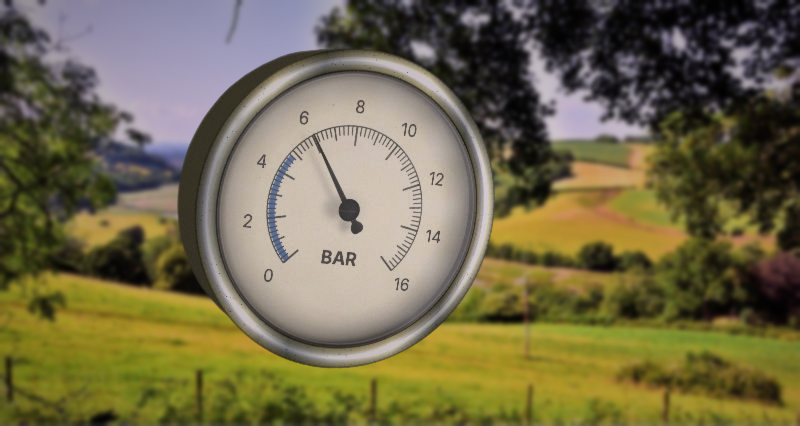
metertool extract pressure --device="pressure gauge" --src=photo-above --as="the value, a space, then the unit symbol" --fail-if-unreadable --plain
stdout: 6 bar
